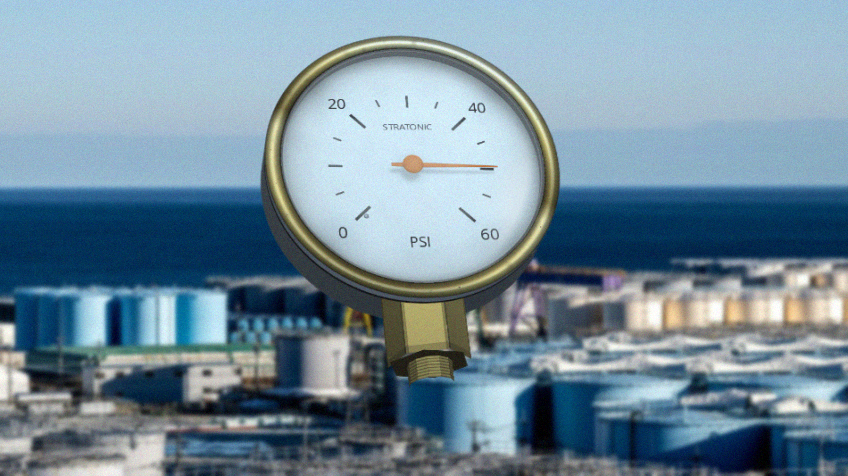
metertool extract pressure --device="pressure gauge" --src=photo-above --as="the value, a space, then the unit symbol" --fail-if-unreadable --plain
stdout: 50 psi
